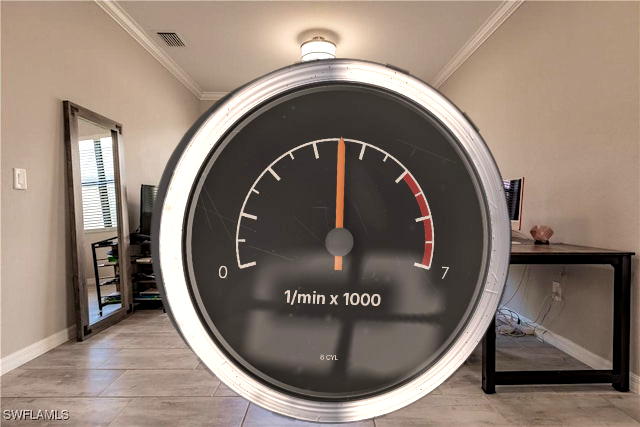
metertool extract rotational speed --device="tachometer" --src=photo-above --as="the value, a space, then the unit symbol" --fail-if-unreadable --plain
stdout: 3500 rpm
